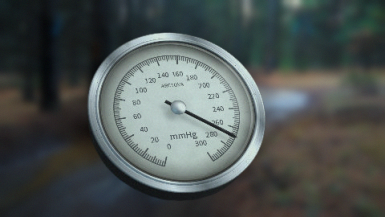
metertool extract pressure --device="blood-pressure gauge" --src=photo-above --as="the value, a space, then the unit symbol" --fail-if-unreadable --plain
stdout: 270 mmHg
